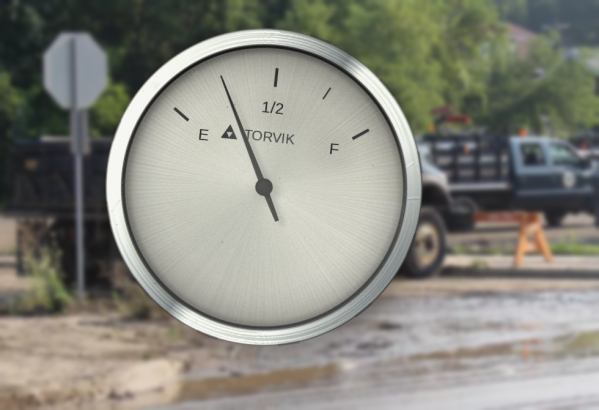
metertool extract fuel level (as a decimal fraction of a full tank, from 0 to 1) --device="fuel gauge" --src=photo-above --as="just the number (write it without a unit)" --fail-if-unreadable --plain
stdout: 0.25
